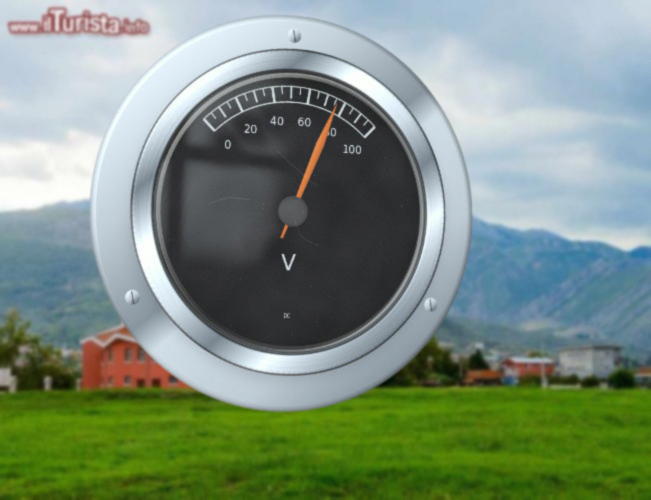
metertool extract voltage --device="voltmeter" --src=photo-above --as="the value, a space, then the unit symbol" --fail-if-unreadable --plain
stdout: 75 V
